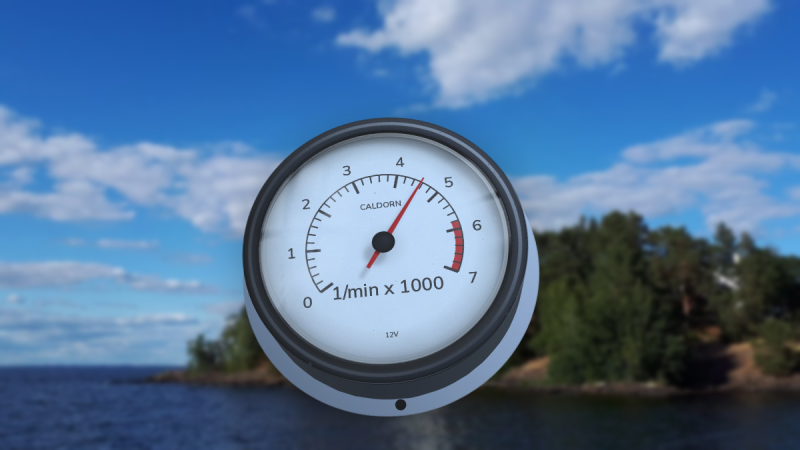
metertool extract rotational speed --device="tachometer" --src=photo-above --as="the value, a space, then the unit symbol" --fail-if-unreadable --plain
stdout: 4600 rpm
